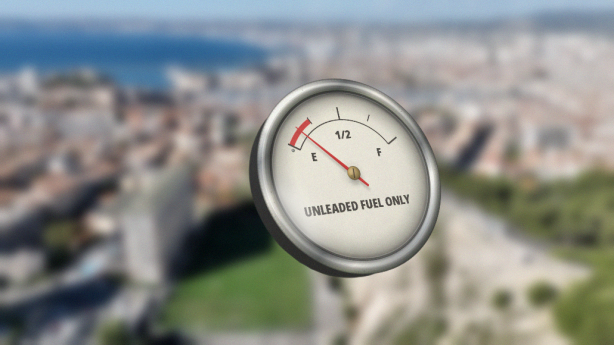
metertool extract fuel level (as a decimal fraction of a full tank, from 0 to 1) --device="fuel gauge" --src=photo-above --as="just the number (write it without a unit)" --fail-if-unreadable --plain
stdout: 0.125
